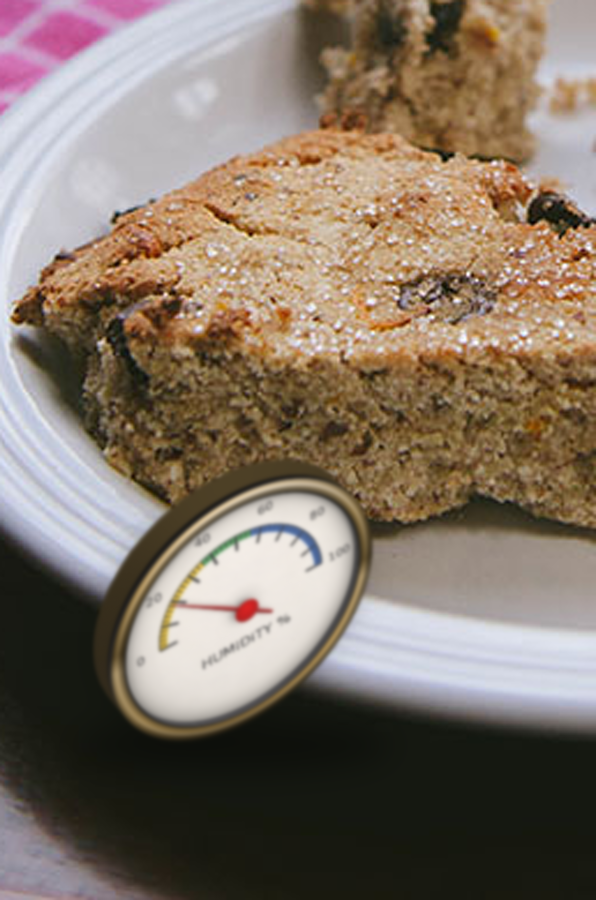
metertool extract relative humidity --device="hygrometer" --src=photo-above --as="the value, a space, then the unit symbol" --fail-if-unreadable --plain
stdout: 20 %
